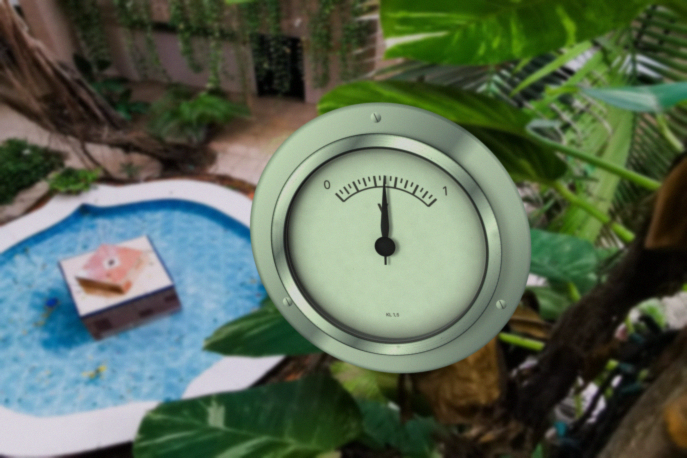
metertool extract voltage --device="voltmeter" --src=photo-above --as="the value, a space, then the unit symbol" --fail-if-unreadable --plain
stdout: 0.5 V
